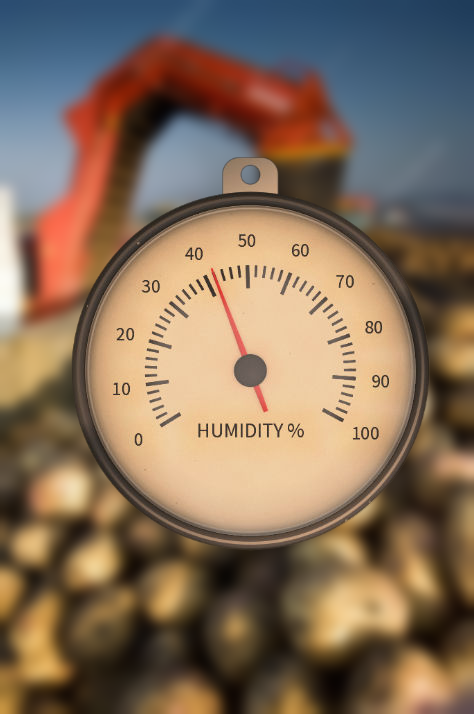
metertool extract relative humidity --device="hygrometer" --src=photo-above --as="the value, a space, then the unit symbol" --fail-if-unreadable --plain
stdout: 42 %
